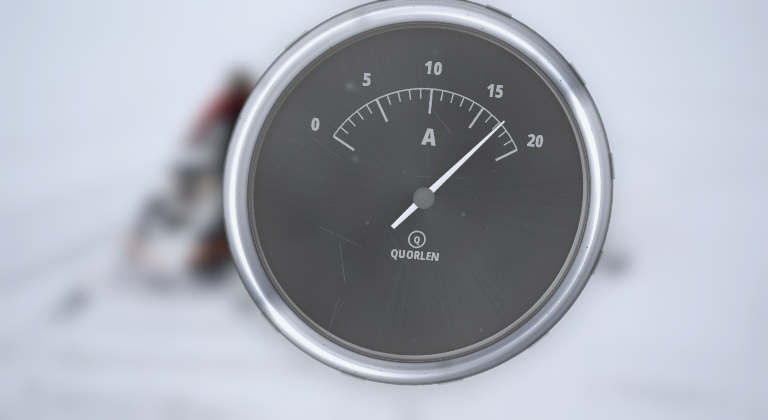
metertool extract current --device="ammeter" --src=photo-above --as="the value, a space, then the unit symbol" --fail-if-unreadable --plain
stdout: 17 A
